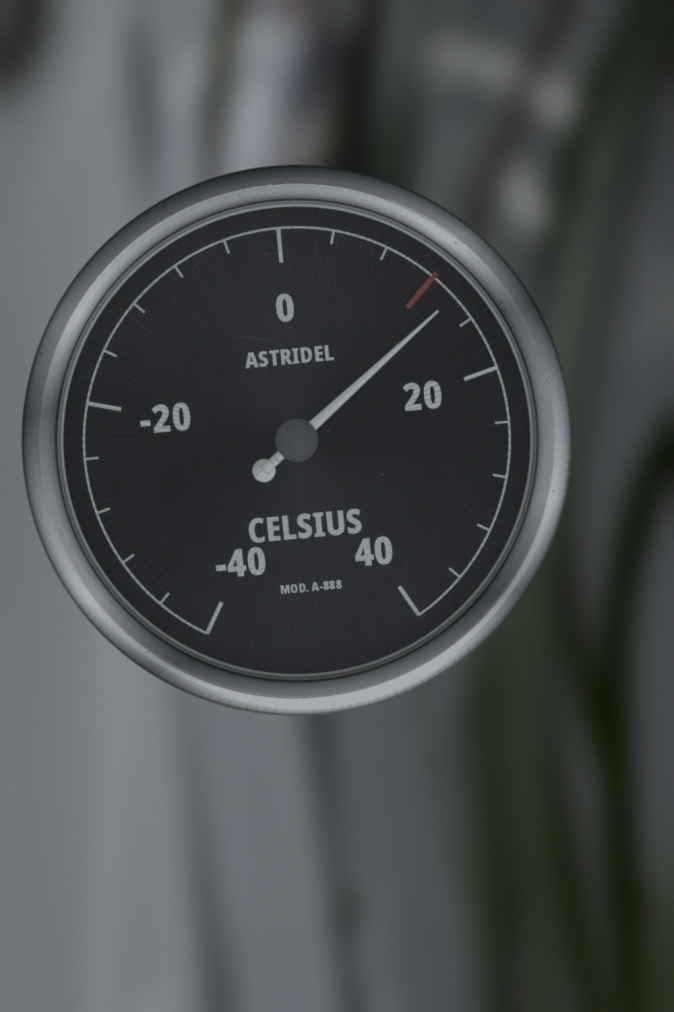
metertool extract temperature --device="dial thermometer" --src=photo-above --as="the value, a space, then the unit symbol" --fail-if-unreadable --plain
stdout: 14 °C
